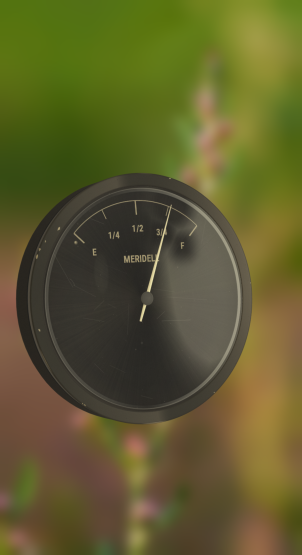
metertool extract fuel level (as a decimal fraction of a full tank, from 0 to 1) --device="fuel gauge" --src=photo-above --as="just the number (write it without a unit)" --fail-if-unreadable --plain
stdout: 0.75
